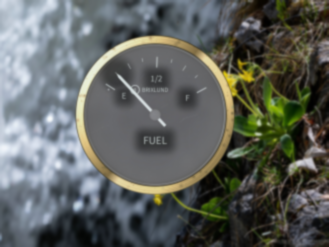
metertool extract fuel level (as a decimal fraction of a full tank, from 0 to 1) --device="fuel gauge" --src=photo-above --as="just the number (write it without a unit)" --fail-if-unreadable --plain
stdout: 0.125
